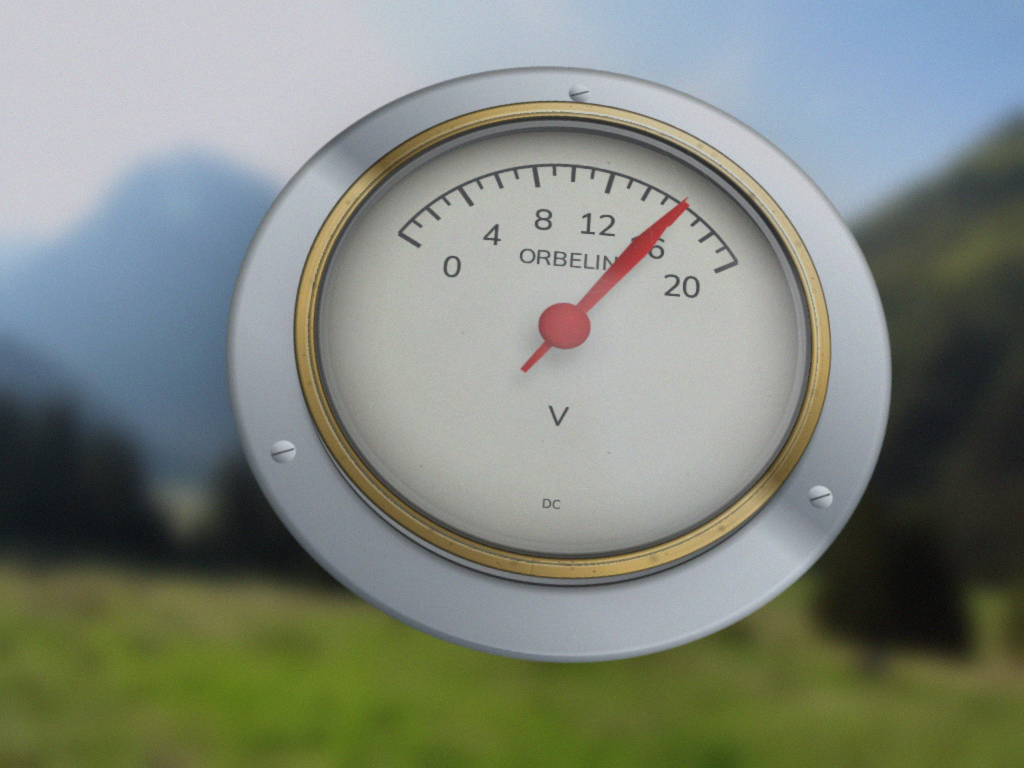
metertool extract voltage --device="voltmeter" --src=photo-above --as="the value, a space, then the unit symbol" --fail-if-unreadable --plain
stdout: 16 V
